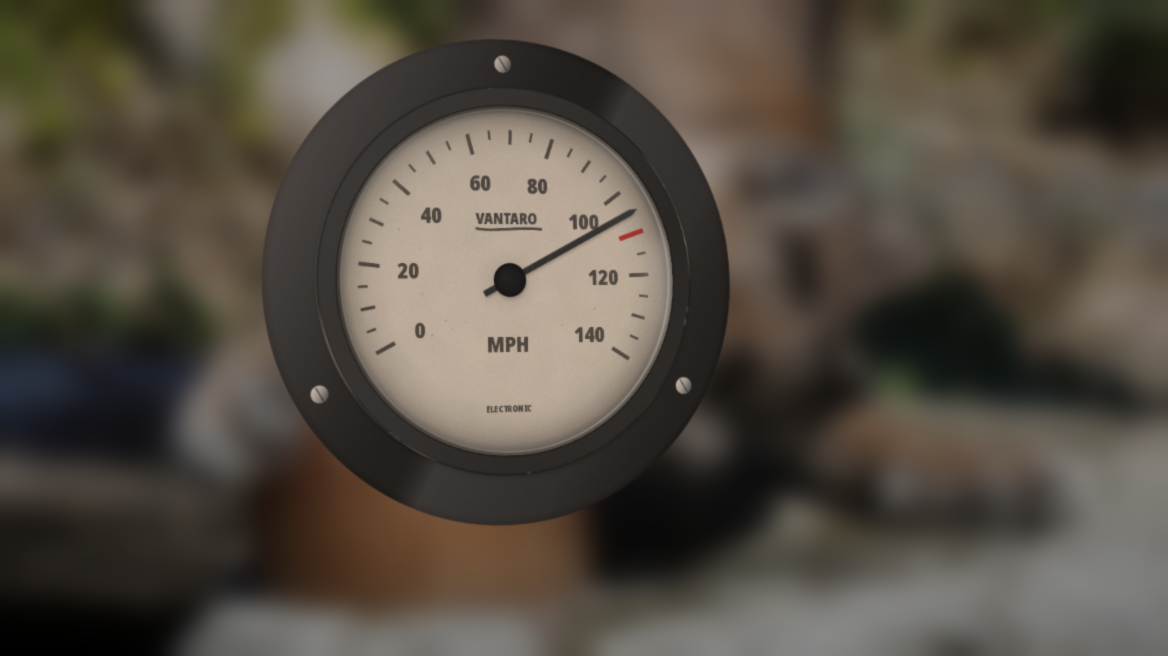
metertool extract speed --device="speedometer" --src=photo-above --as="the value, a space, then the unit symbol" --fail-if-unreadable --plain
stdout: 105 mph
